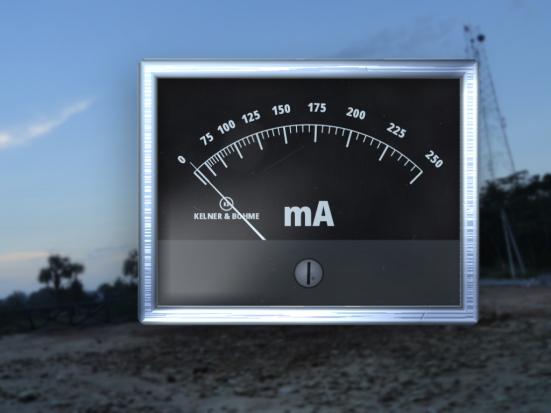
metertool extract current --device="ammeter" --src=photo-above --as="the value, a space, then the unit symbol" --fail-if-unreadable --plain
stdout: 25 mA
